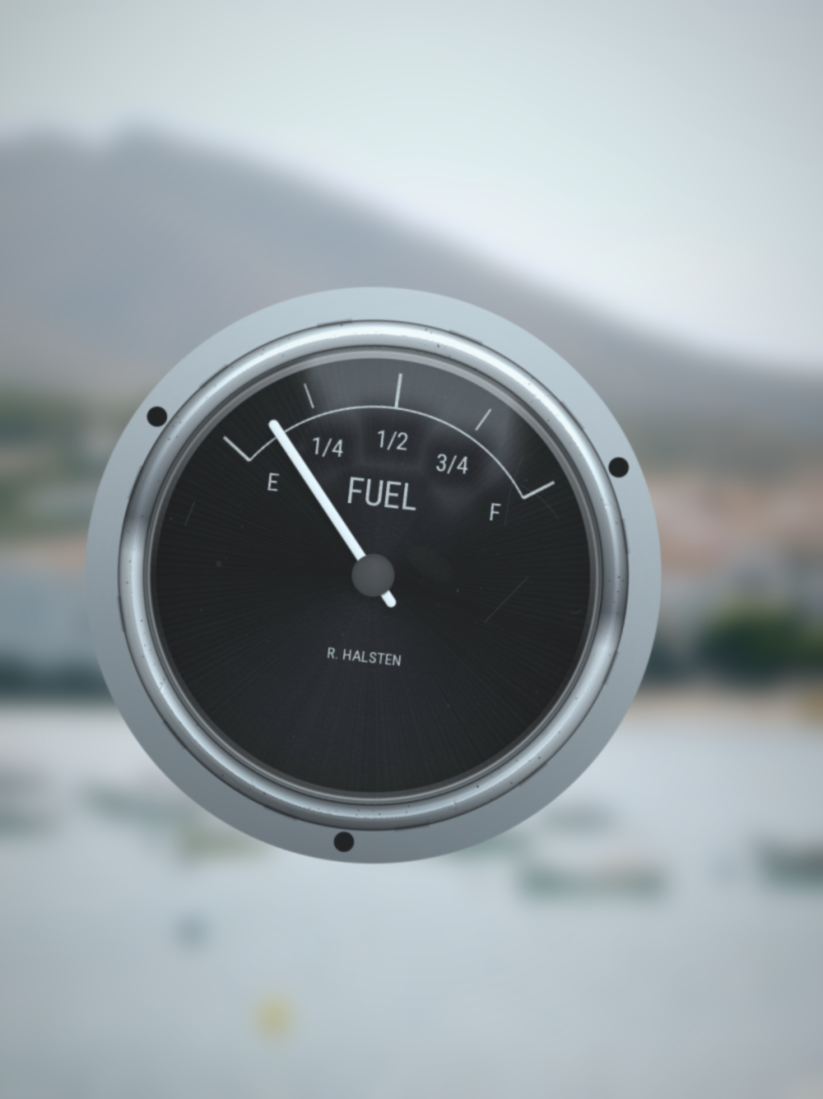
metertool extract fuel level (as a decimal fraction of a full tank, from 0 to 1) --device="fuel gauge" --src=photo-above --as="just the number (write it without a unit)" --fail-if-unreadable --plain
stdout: 0.125
